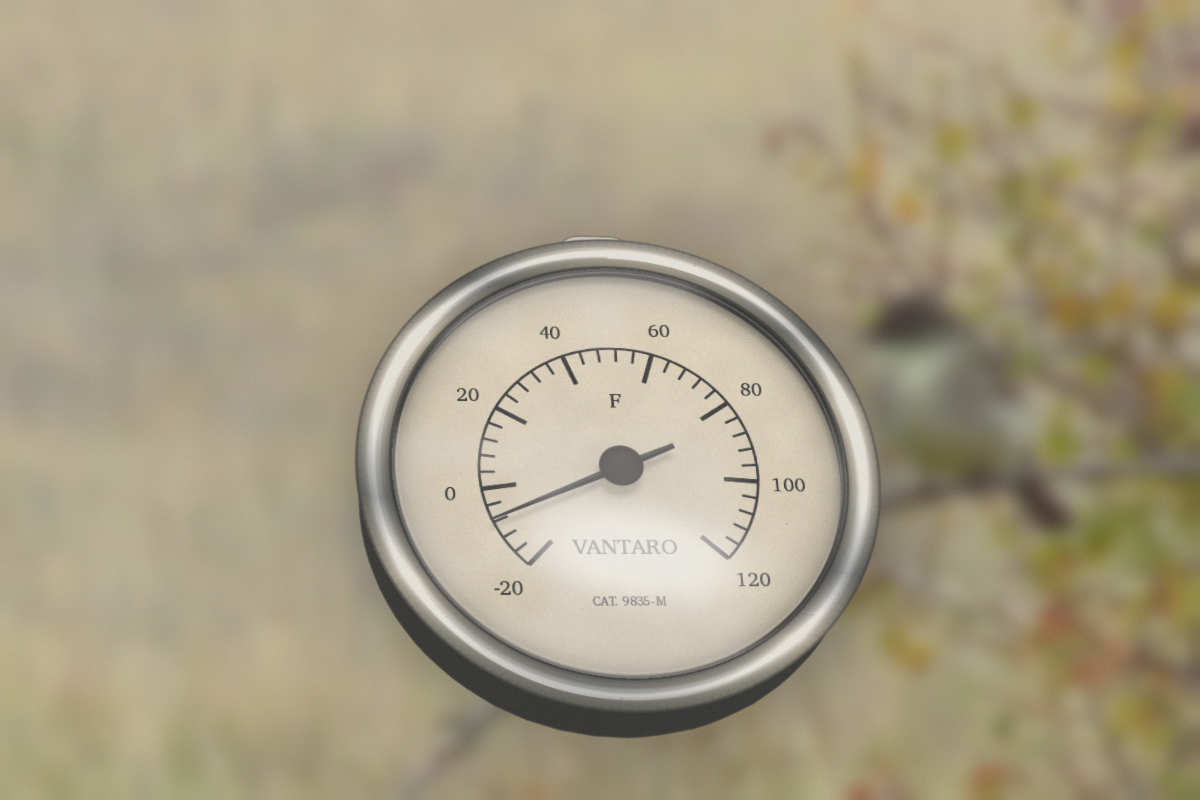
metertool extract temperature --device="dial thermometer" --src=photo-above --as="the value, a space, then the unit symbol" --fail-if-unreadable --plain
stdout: -8 °F
